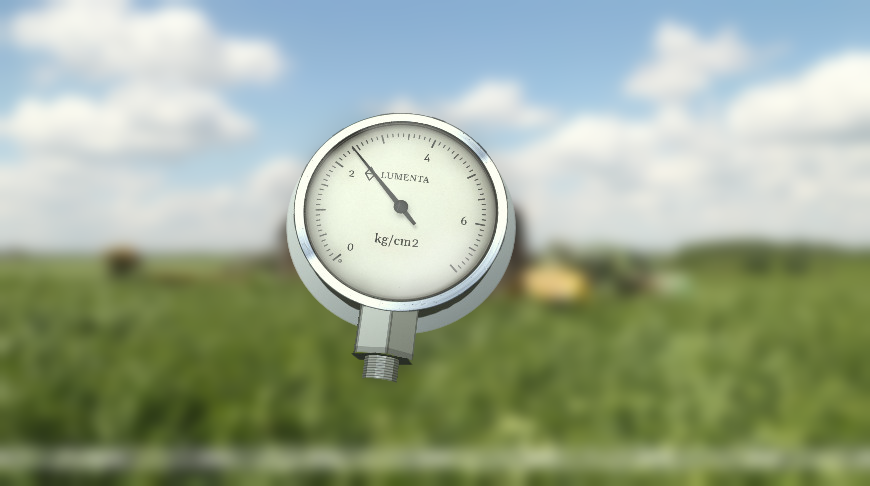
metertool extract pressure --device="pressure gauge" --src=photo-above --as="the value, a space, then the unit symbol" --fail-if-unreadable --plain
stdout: 2.4 kg/cm²
